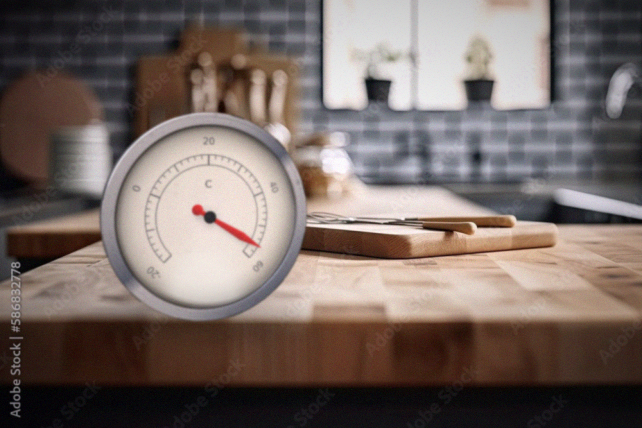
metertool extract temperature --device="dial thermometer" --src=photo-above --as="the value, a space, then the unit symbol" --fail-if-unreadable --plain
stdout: 56 °C
